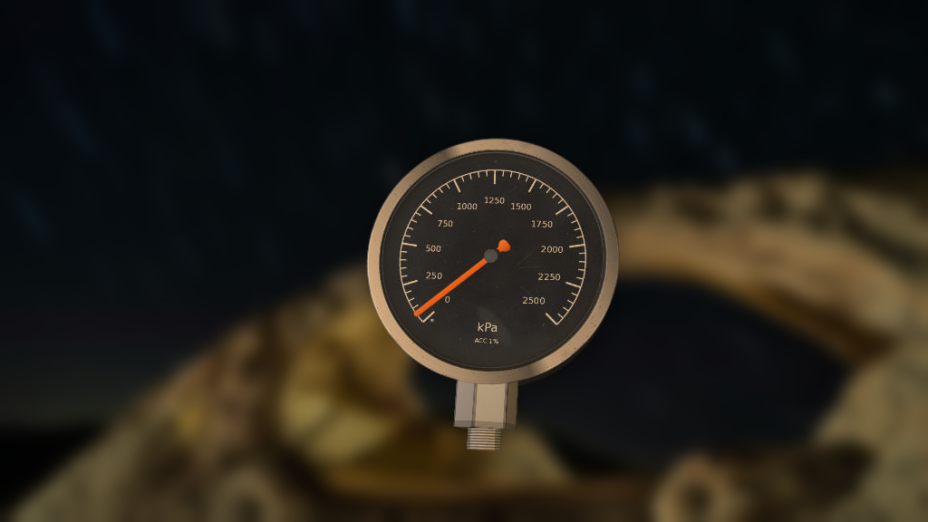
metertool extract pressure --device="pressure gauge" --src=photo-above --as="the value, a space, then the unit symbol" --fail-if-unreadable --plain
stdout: 50 kPa
